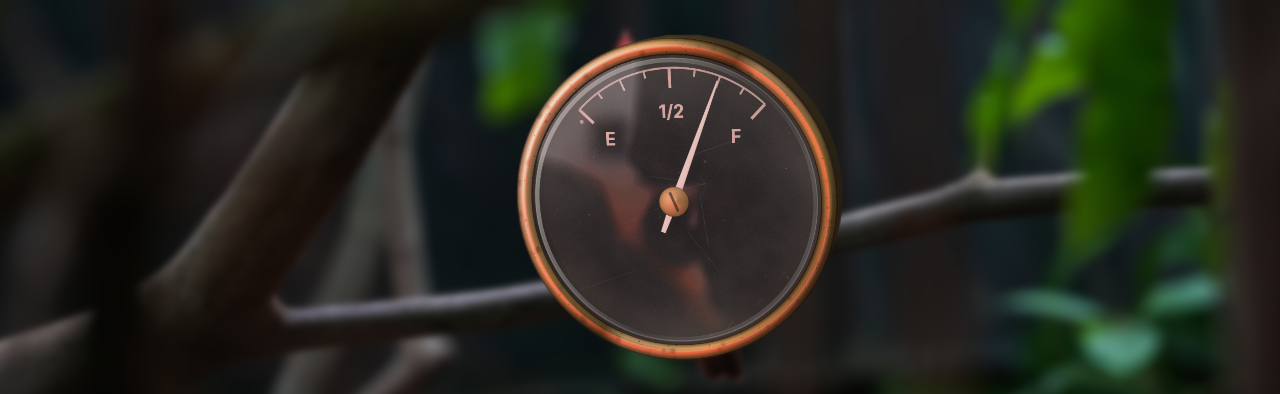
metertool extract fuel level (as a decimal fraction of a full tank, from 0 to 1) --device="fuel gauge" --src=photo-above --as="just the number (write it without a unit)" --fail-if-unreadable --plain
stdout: 0.75
